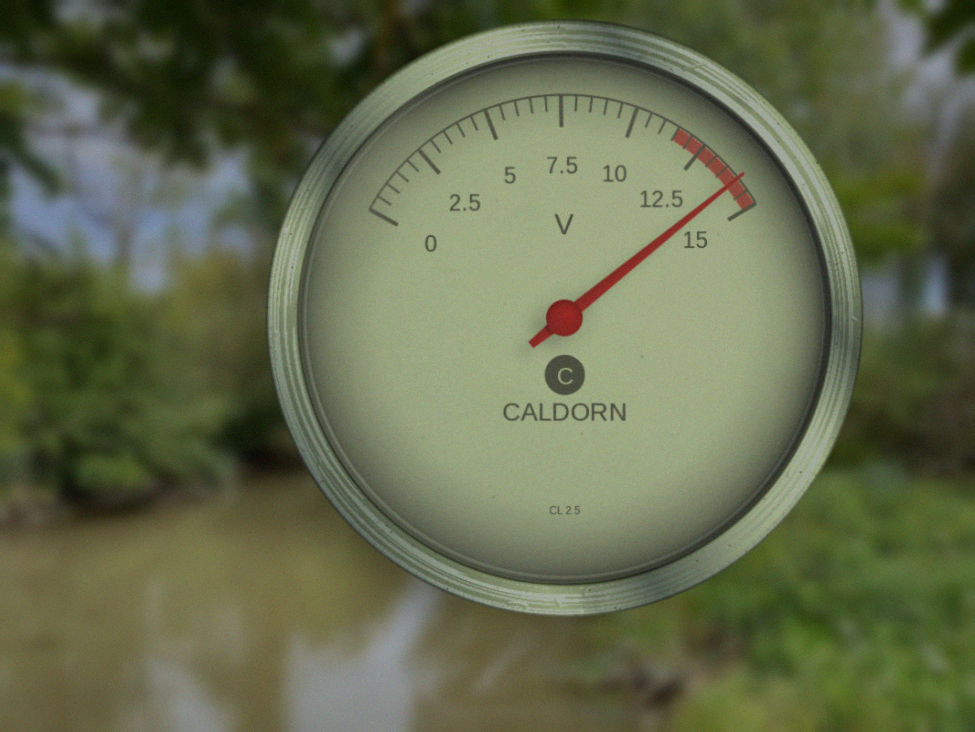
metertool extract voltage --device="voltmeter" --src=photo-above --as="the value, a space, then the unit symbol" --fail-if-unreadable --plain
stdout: 14 V
